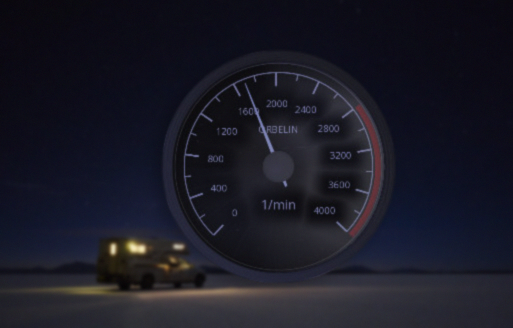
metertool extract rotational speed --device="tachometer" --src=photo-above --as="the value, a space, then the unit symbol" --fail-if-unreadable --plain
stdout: 1700 rpm
